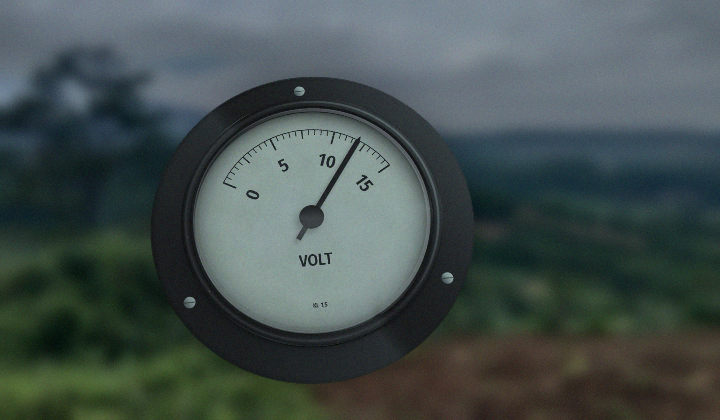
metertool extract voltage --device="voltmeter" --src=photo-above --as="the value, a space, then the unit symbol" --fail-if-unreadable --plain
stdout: 12 V
